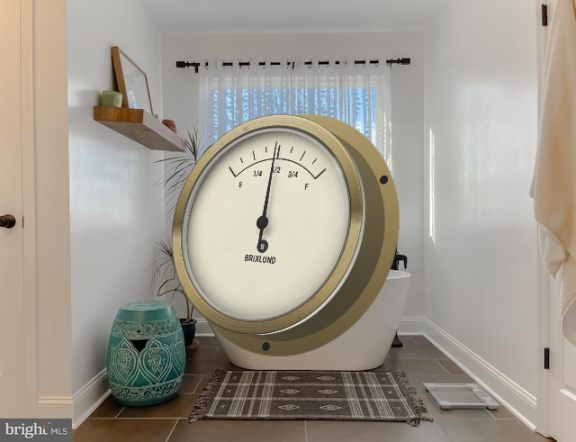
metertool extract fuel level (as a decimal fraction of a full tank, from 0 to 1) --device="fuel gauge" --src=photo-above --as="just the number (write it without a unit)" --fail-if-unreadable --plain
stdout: 0.5
